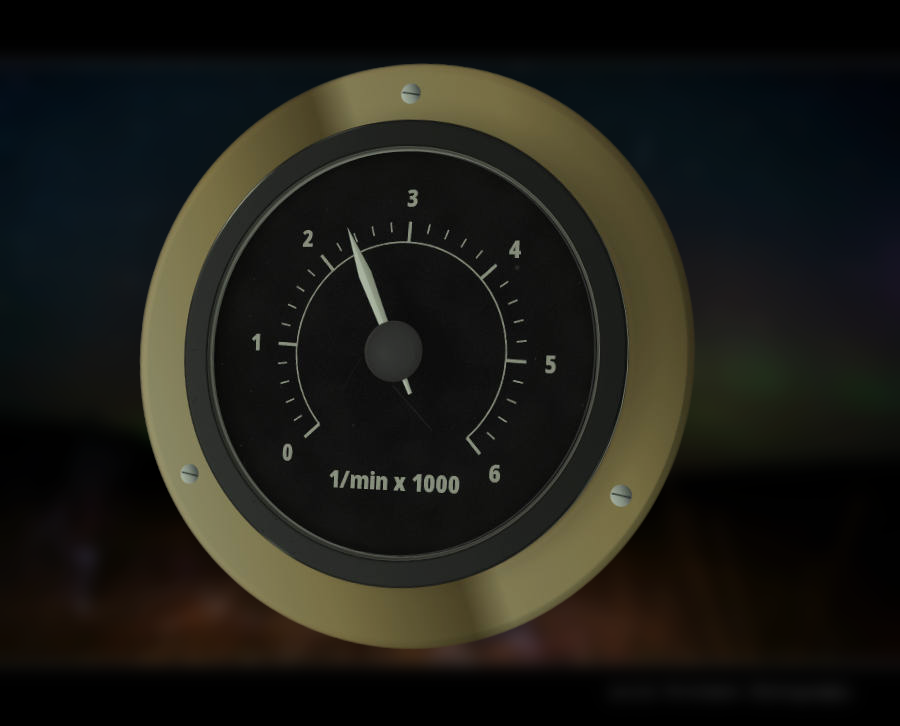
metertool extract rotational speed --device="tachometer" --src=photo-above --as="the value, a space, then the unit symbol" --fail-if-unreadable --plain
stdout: 2400 rpm
